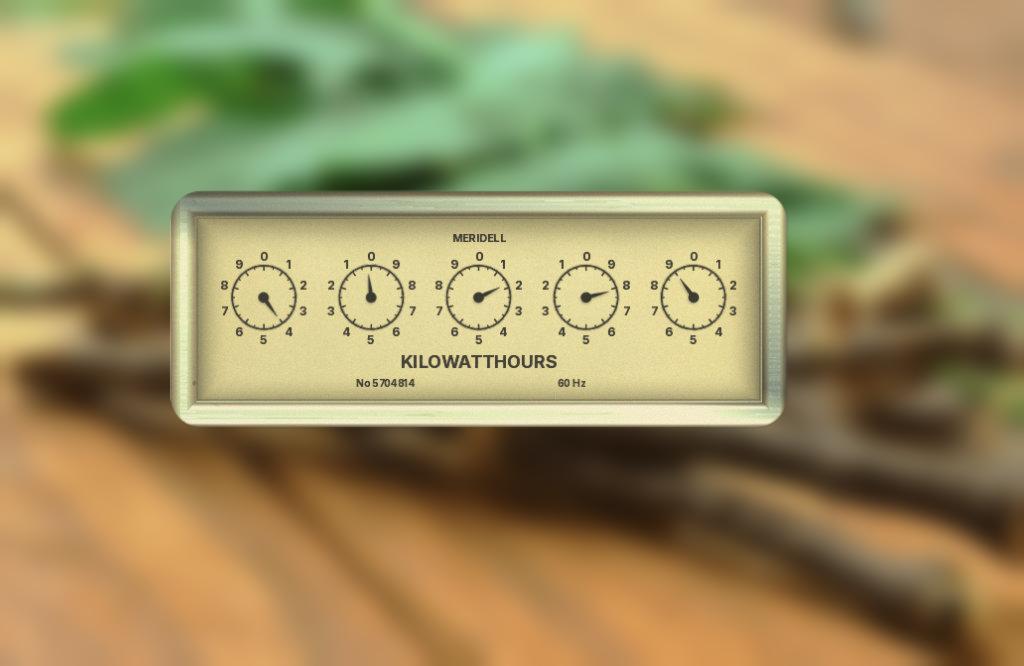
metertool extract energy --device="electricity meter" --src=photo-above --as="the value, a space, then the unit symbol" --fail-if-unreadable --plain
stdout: 40179 kWh
